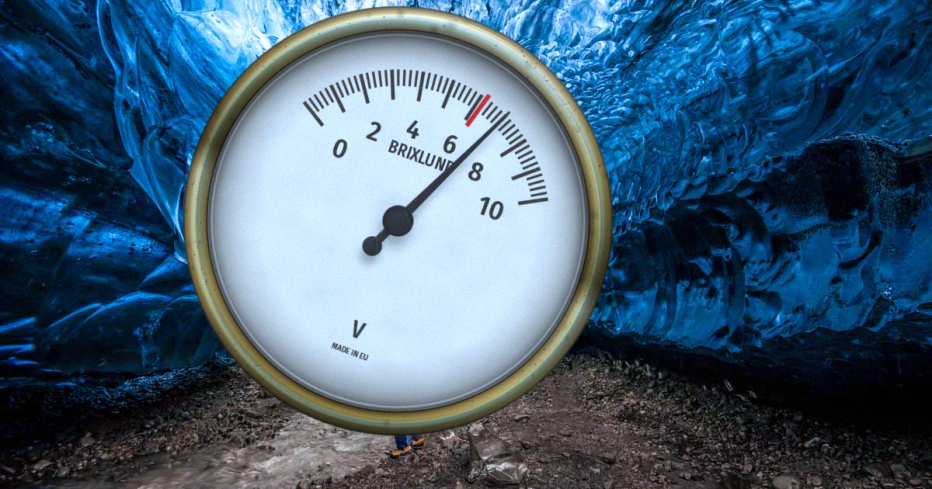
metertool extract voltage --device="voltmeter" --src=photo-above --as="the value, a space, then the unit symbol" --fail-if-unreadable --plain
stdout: 7 V
